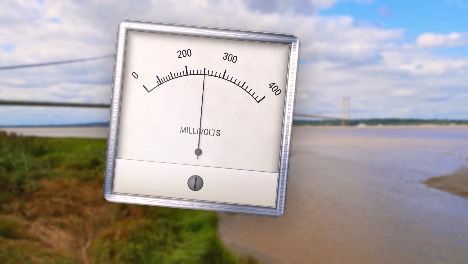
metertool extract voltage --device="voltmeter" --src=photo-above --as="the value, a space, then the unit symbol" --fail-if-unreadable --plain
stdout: 250 mV
